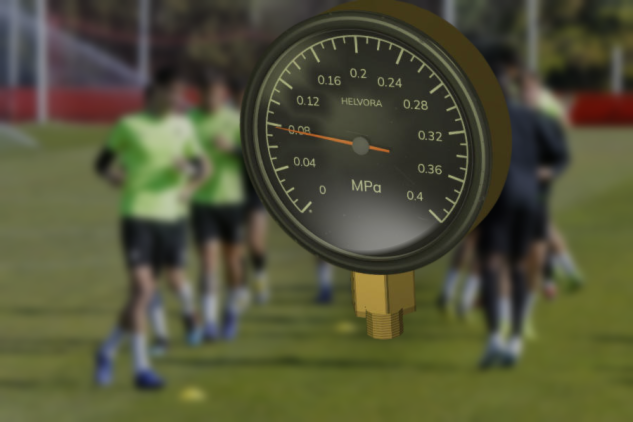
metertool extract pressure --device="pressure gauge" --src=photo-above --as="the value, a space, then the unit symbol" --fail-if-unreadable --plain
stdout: 0.08 MPa
